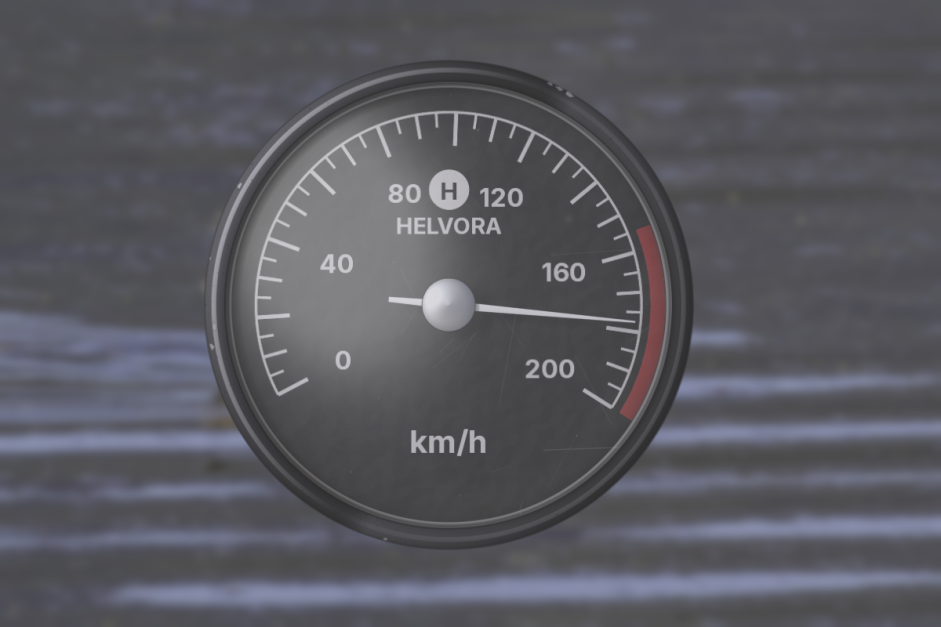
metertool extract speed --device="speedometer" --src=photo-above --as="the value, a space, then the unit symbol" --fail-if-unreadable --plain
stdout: 177.5 km/h
